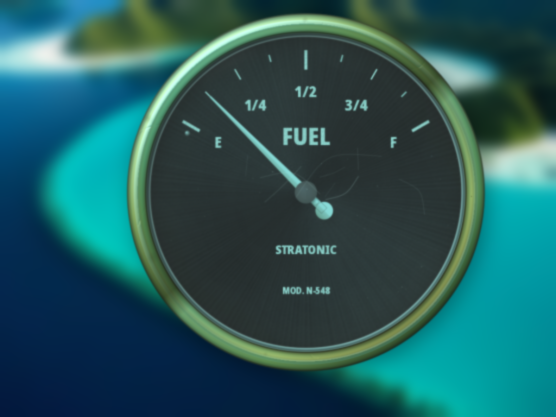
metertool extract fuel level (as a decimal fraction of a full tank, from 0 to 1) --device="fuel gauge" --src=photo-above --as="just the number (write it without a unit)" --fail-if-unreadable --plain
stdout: 0.125
